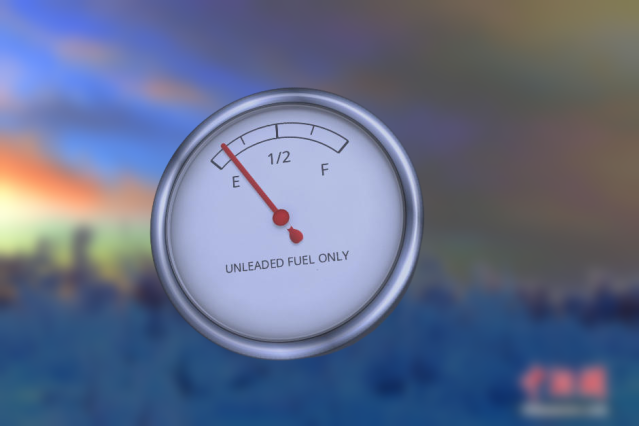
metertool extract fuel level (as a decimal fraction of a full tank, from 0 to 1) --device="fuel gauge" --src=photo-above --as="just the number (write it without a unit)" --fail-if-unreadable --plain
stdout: 0.125
